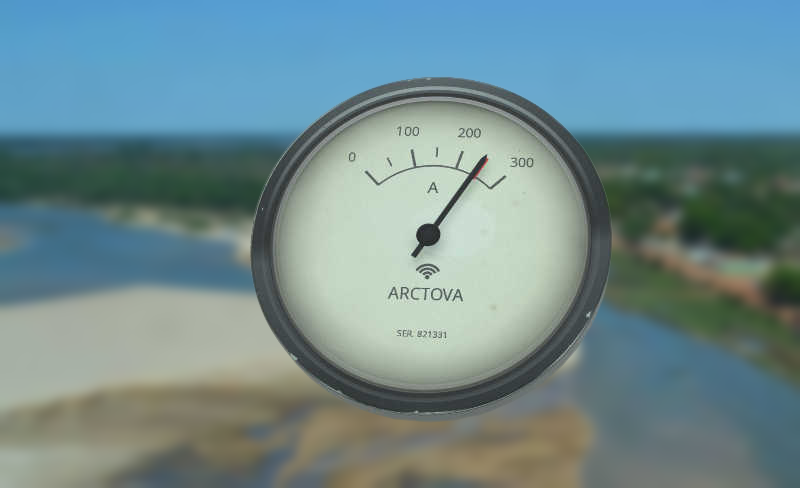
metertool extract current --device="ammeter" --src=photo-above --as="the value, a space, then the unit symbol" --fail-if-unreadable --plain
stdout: 250 A
